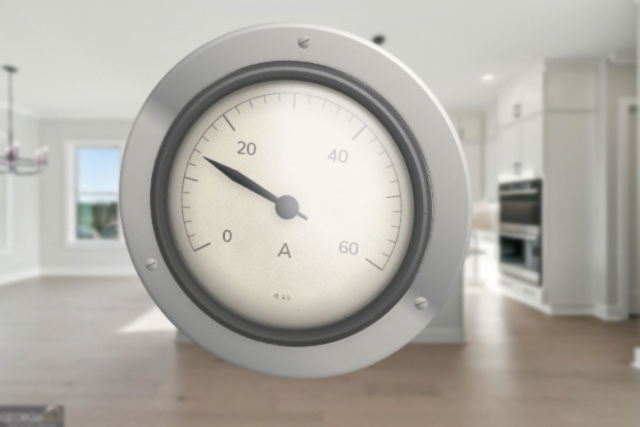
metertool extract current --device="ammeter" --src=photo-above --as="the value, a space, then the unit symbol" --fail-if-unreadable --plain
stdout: 14 A
